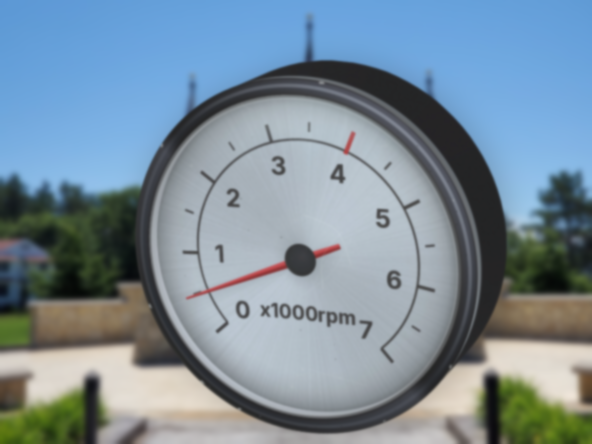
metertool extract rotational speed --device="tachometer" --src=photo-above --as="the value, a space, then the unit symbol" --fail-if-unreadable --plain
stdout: 500 rpm
